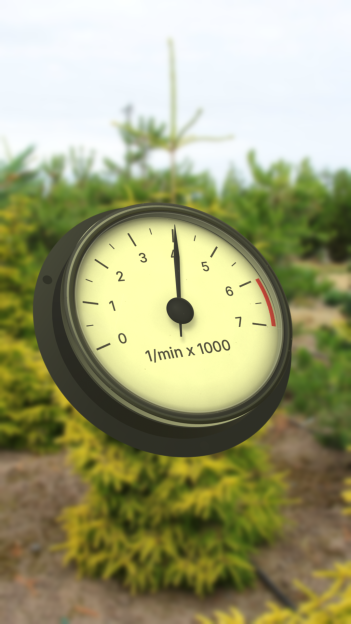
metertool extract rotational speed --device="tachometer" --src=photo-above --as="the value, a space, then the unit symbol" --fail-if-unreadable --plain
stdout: 4000 rpm
